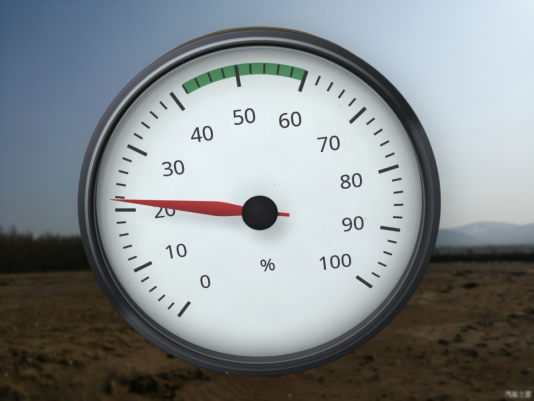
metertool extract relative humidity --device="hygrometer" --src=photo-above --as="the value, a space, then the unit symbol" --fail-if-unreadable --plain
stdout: 22 %
